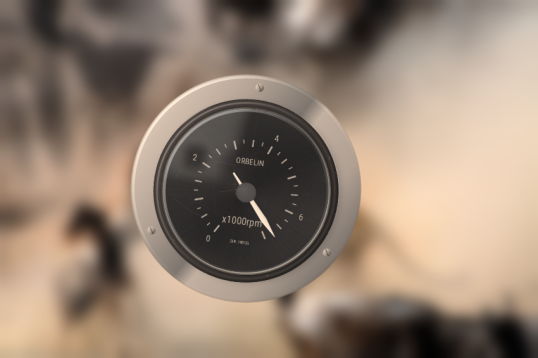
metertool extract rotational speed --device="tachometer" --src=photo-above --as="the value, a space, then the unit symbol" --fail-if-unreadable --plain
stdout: 6750 rpm
